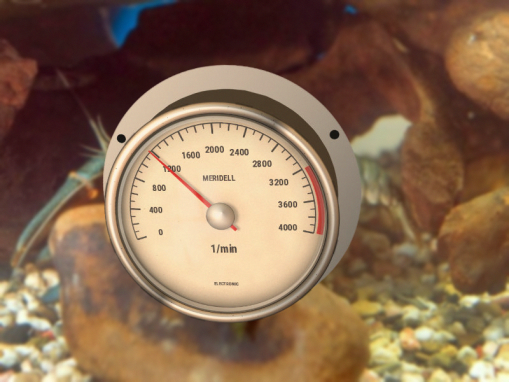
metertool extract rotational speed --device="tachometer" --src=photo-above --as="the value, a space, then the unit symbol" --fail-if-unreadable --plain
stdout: 1200 rpm
